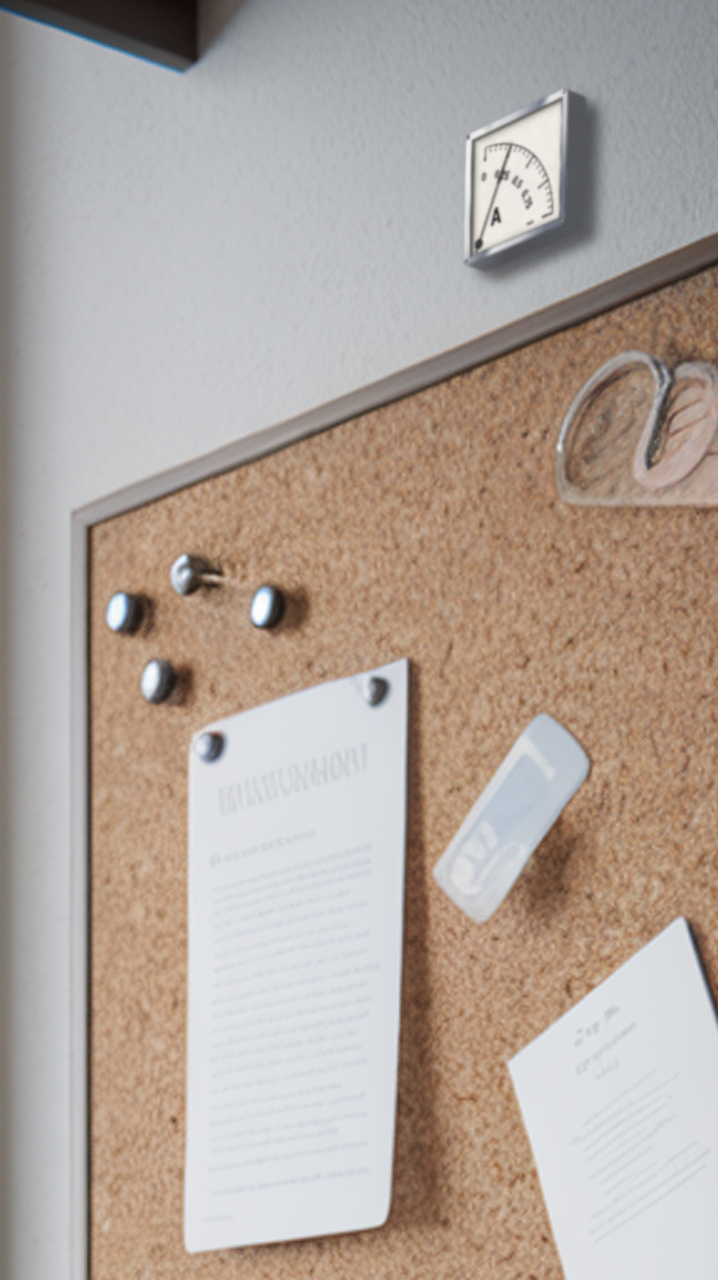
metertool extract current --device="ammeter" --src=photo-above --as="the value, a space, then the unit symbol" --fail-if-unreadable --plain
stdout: 0.25 A
